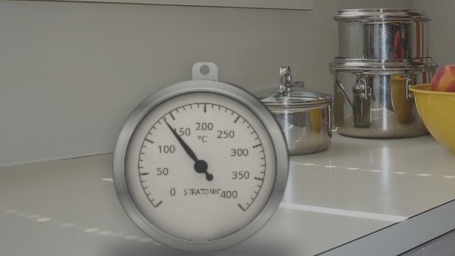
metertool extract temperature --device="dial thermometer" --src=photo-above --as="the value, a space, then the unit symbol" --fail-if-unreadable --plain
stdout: 140 °C
